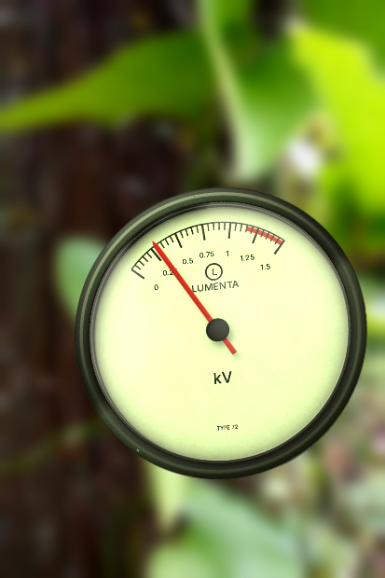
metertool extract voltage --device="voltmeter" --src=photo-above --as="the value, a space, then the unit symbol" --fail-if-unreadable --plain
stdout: 0.3 kV
